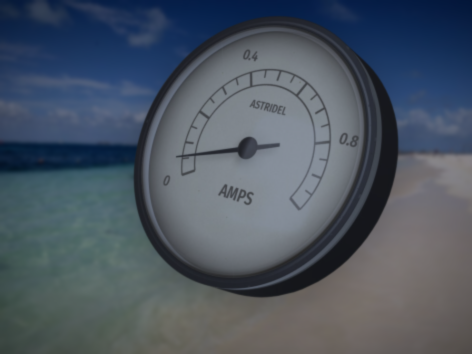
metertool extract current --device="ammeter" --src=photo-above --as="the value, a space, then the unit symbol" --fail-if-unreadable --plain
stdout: 0.05 A
